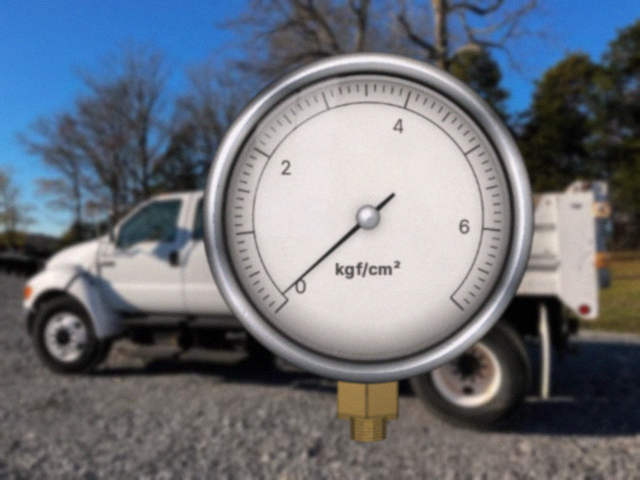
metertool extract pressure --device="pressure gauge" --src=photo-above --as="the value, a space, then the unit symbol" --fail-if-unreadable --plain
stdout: 0.1 kg/cm²
